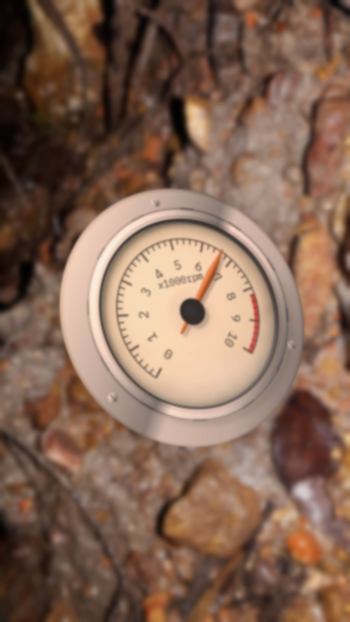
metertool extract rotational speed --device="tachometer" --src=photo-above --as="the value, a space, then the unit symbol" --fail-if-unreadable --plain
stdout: 6600 rpm
